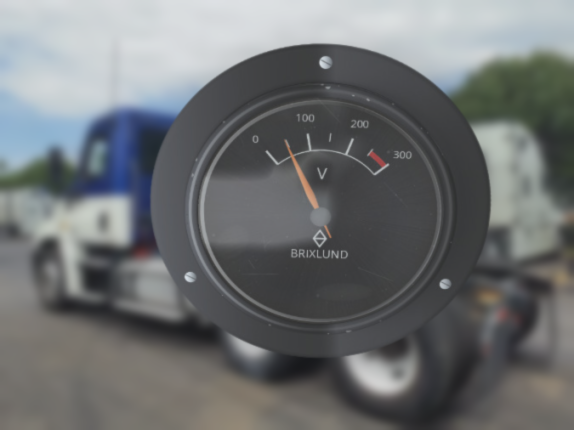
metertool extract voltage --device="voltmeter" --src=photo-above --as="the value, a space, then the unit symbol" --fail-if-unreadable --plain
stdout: 50 V
